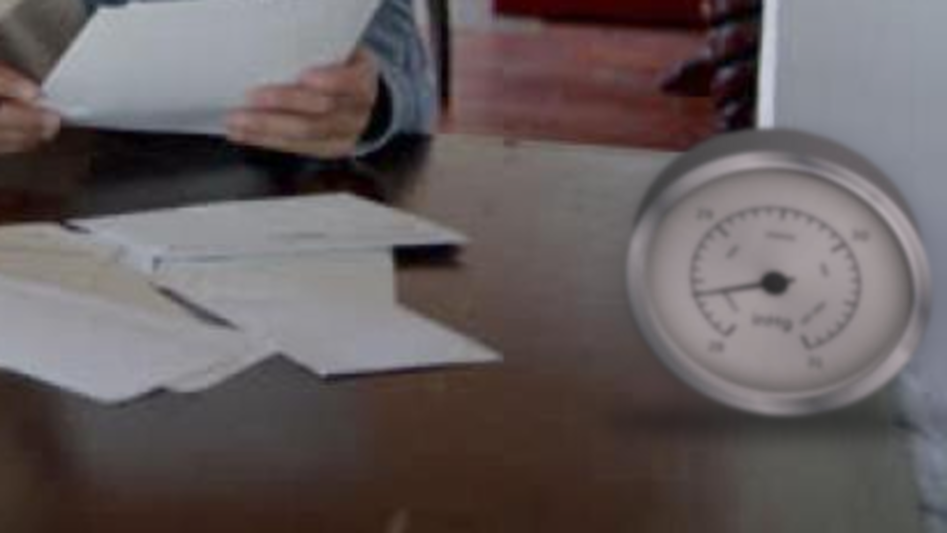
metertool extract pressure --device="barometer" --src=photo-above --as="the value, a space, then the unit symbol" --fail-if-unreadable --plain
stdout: 28.4 inHg
